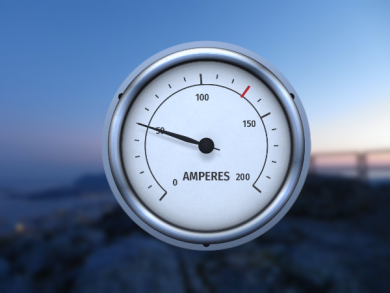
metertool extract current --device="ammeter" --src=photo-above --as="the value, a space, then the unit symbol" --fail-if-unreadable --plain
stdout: 50 A
